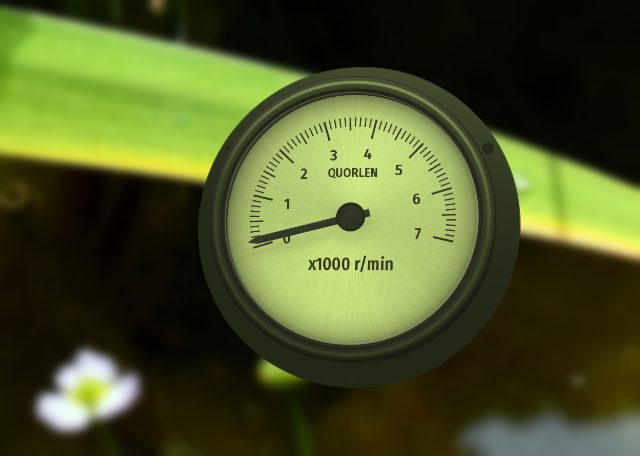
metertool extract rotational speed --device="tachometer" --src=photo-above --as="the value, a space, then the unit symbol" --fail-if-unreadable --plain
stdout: 100 rpm
